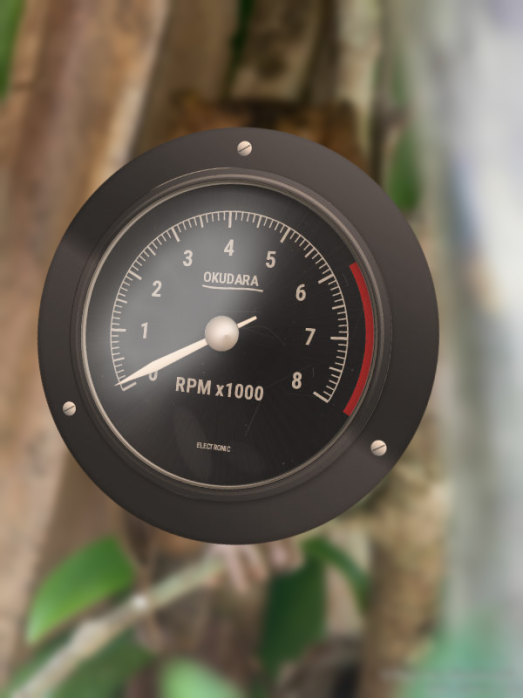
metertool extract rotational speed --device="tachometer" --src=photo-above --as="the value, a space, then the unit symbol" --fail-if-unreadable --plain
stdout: 100 rpm
